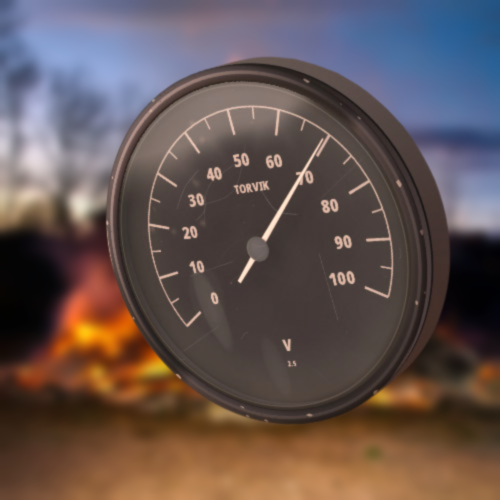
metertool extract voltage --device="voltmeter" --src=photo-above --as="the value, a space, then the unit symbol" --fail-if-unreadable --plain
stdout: 70 V
